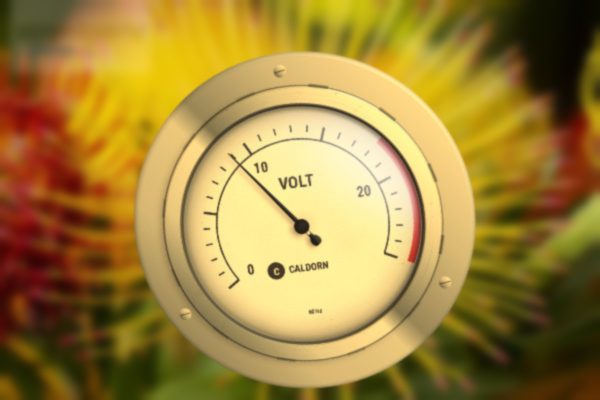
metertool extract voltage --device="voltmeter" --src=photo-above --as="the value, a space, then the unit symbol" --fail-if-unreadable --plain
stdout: 9 V
